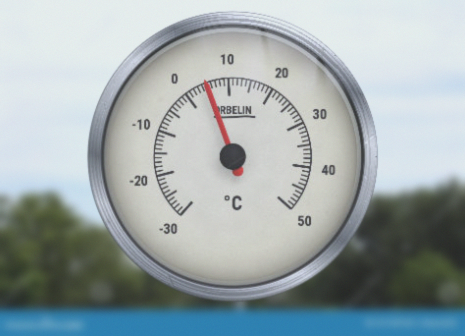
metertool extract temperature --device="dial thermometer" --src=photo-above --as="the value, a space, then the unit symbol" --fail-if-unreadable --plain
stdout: 5 °C
